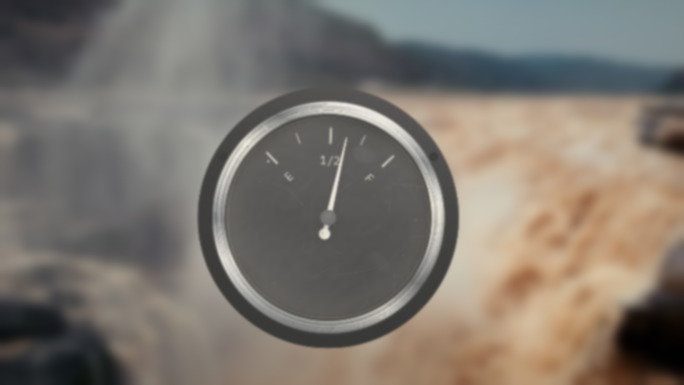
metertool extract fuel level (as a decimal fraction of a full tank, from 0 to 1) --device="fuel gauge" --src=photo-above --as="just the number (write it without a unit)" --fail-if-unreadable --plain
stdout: 0.625
